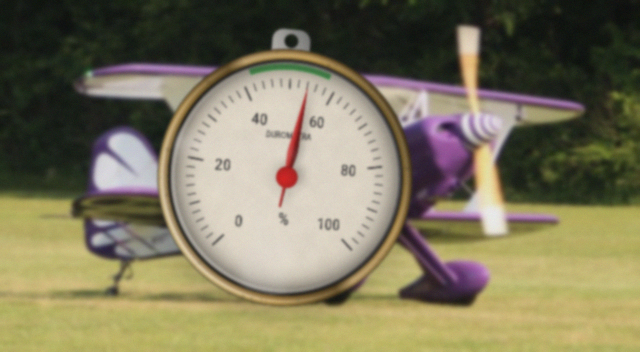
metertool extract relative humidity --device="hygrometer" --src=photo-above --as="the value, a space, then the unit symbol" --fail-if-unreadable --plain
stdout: 54 %
